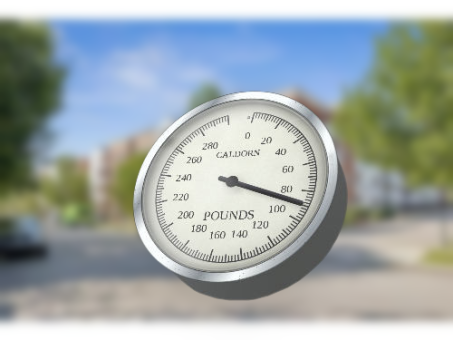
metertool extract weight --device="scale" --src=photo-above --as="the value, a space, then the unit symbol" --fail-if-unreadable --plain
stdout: 90 lb
